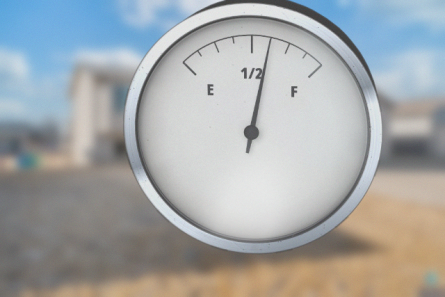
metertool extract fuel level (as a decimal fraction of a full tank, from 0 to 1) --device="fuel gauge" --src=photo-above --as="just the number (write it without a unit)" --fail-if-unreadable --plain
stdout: 0.625
